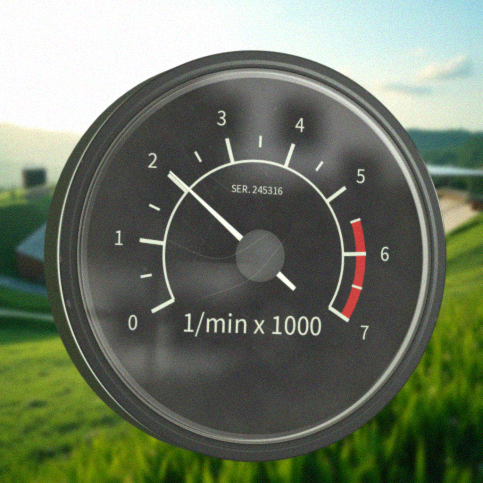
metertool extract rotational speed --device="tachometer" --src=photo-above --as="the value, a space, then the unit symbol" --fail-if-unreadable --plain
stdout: 2000 rpm
